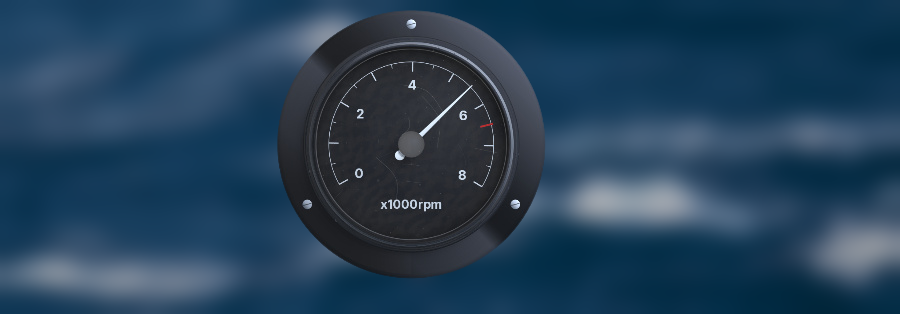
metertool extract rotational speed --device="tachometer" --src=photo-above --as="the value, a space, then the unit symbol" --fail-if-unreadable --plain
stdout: 5500 rpm
